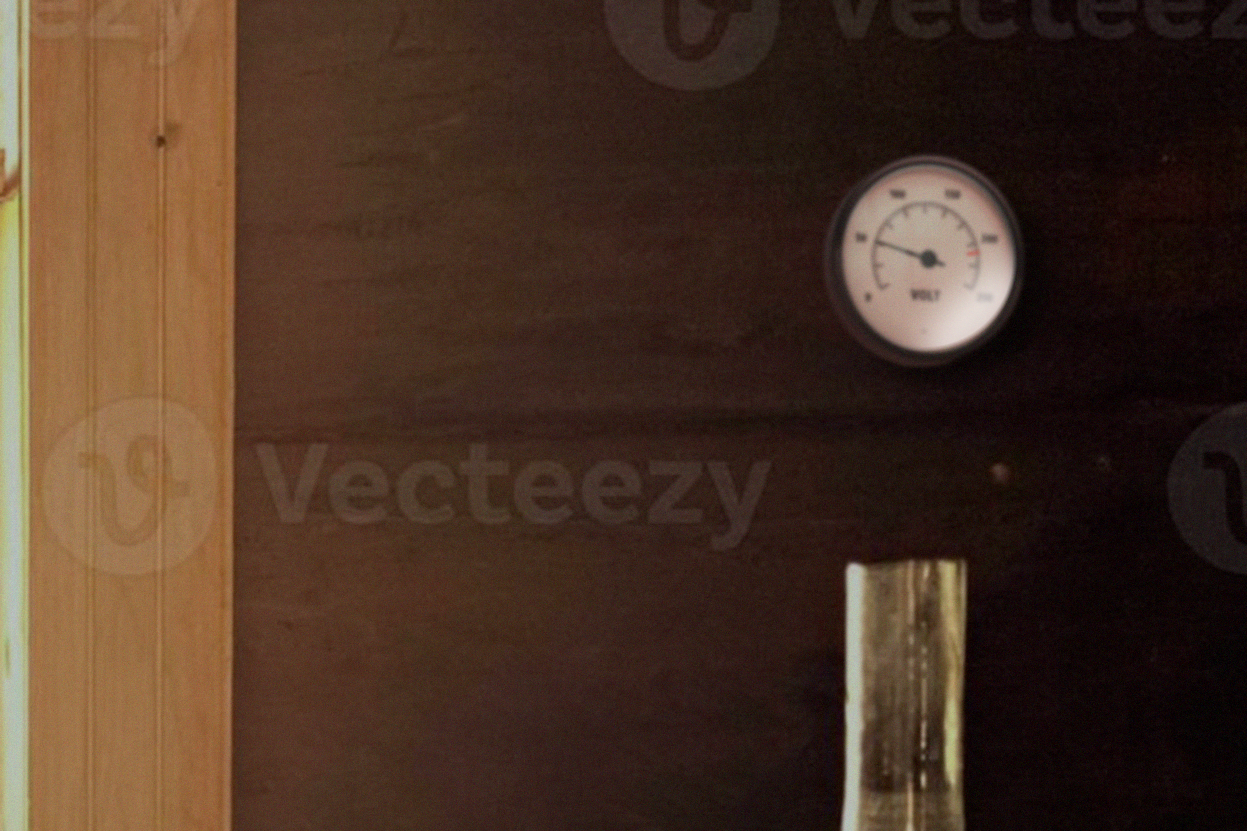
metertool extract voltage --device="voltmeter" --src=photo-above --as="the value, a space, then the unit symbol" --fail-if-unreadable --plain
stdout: 50 V
